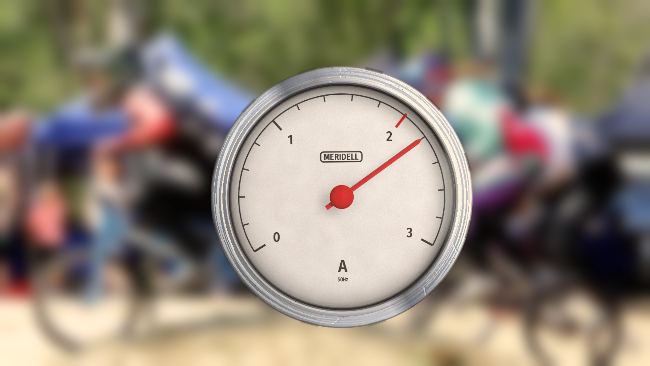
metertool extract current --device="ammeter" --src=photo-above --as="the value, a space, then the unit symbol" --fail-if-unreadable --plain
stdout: 2.2 A
